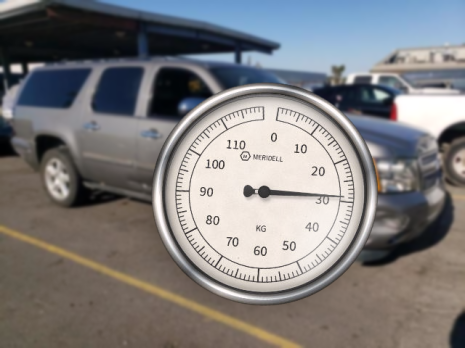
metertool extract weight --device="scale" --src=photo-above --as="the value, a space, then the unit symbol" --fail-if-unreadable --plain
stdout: 29 kg
